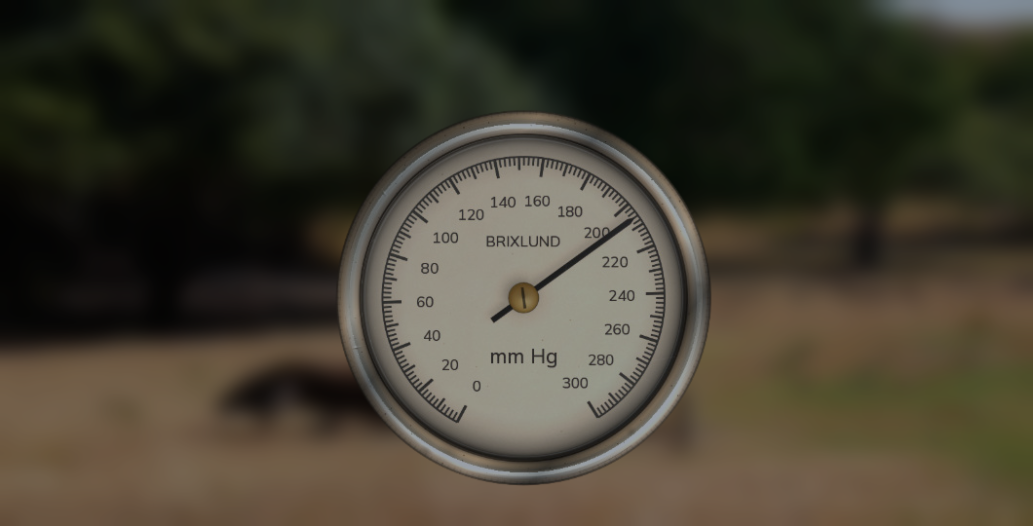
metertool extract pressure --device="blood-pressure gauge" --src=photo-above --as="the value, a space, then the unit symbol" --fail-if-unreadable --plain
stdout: 206 mmHg
